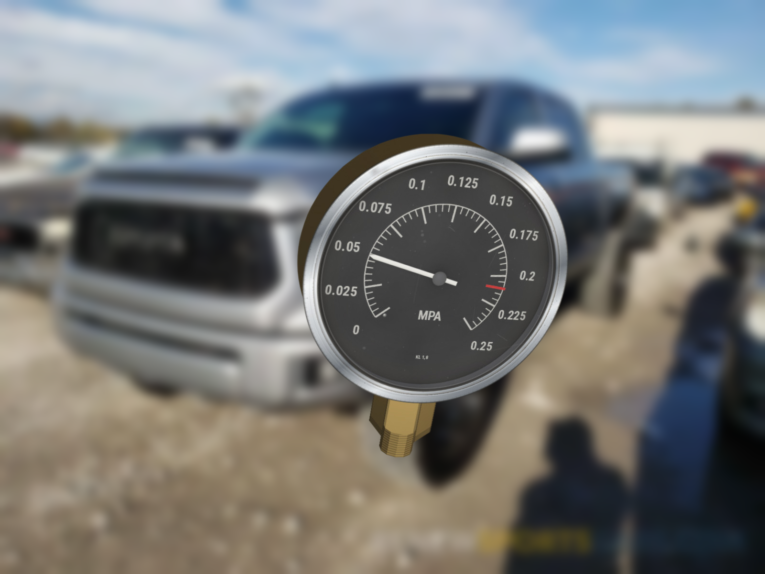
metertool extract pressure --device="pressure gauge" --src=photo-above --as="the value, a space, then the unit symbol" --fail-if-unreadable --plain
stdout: 0.05 MPa
